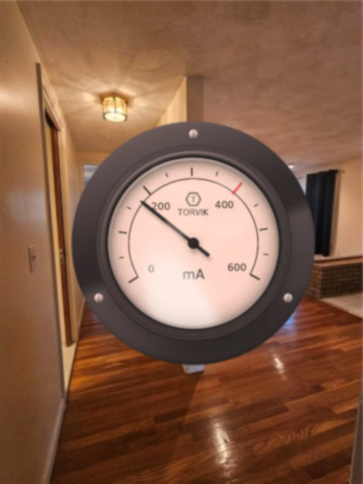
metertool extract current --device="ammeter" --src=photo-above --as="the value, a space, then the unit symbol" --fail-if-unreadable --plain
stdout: 175 mA
